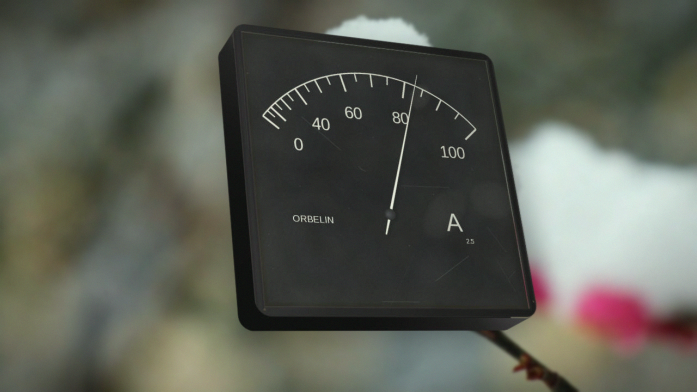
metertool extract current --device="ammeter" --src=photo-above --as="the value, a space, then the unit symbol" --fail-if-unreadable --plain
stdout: 82.5 A
